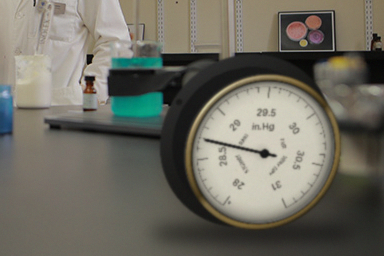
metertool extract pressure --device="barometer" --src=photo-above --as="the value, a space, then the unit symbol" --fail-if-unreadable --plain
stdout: 28.7 inHg
